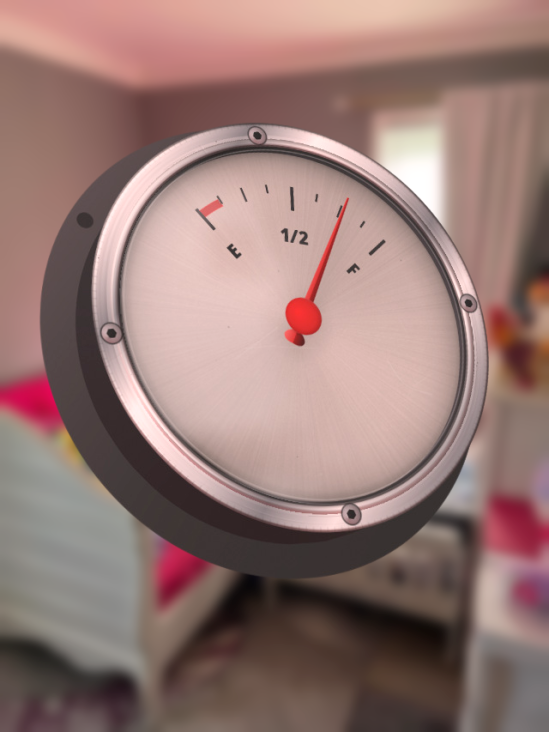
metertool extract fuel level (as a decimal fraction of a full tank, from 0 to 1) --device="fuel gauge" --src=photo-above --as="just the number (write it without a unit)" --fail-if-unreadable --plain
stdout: 0.75
